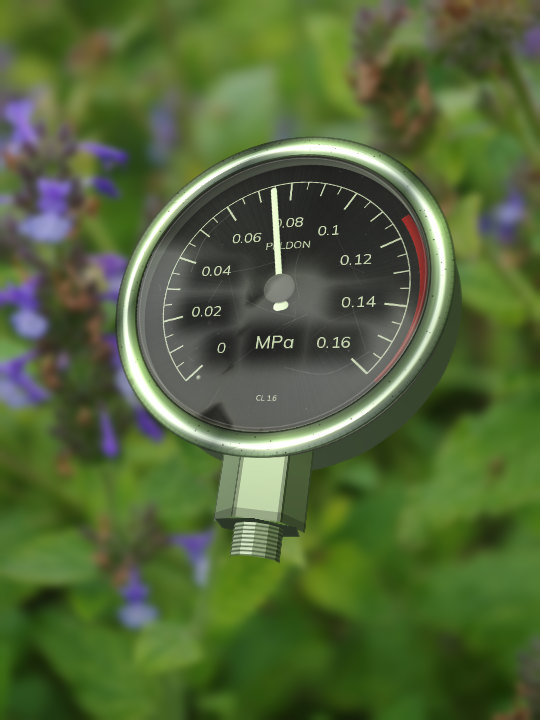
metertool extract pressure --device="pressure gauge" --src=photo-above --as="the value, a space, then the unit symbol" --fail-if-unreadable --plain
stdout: 0.075 MPa
